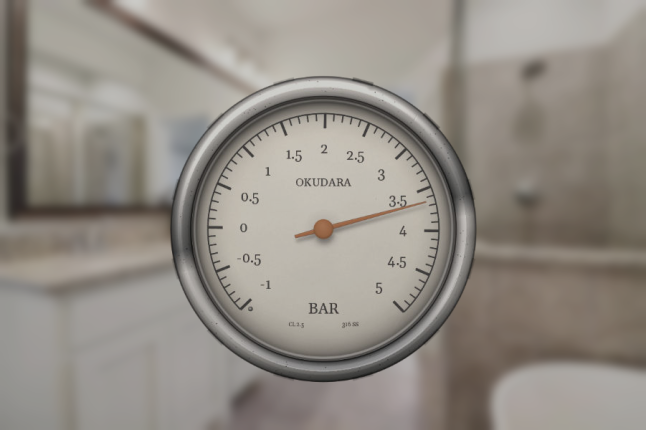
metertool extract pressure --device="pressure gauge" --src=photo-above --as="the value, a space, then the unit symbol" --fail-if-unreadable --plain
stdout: 3.65 bar
